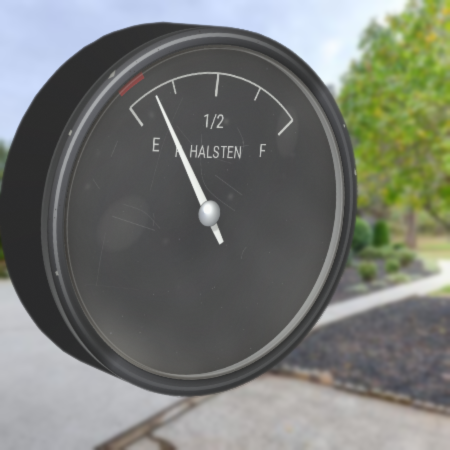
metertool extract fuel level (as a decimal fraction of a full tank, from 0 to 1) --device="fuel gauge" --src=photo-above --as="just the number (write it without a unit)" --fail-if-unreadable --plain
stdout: 0.125
